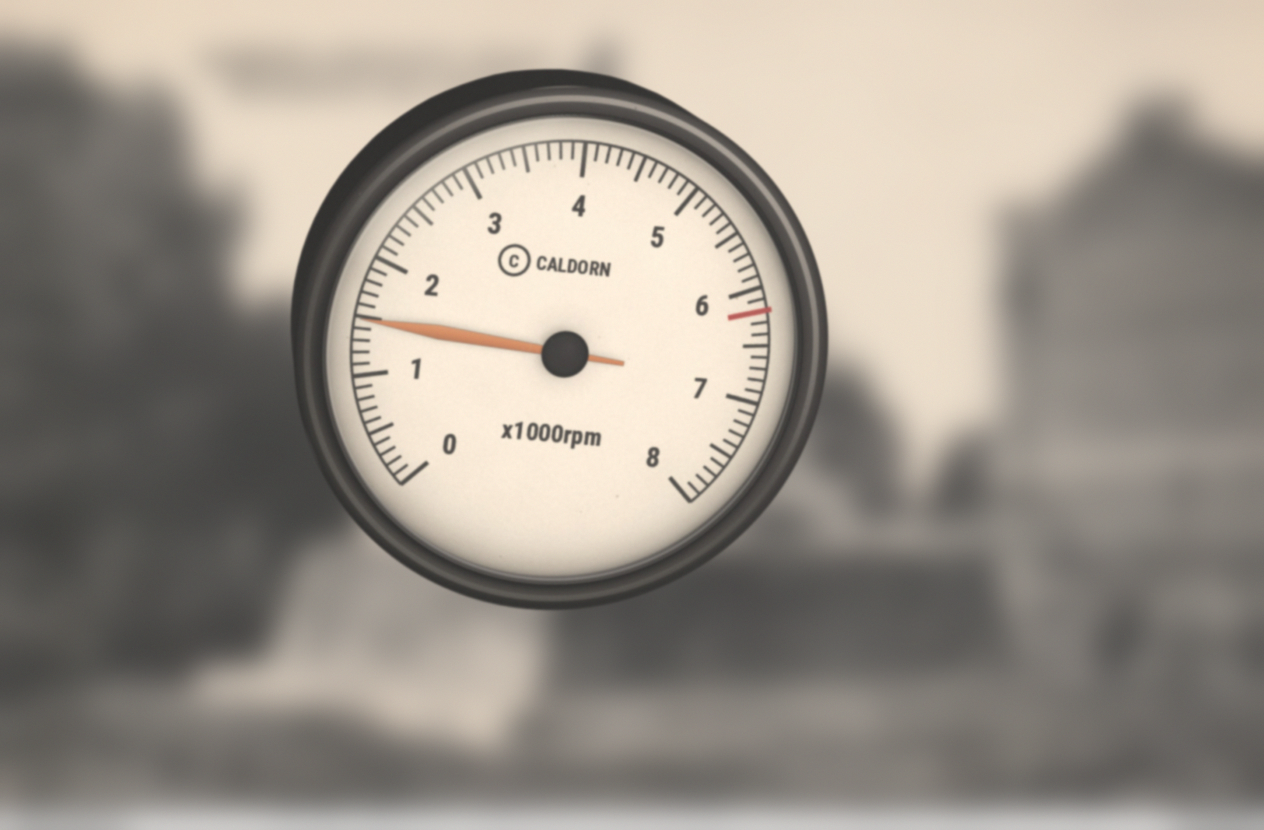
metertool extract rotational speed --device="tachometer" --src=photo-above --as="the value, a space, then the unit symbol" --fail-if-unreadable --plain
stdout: 1500 rpm
